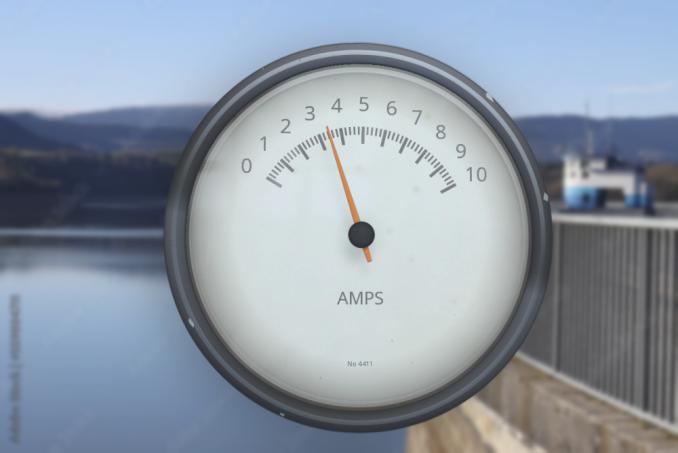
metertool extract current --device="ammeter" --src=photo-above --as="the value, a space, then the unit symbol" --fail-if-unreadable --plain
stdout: 3.4 A
